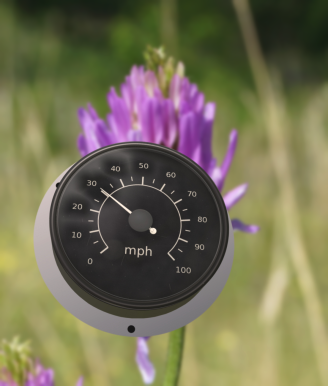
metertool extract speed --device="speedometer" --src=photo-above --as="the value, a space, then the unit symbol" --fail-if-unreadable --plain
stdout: 30 mph
